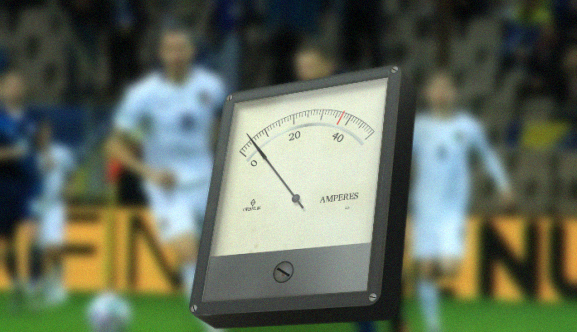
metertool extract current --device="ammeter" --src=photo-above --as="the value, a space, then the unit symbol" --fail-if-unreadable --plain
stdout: 5 A
